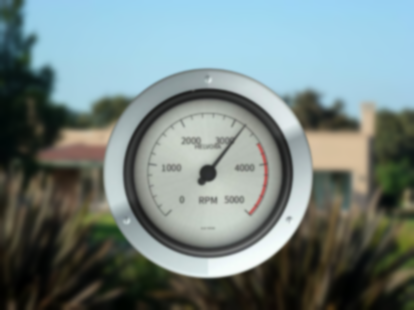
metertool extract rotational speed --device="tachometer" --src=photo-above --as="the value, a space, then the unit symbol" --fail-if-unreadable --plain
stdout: 3200 rpm
